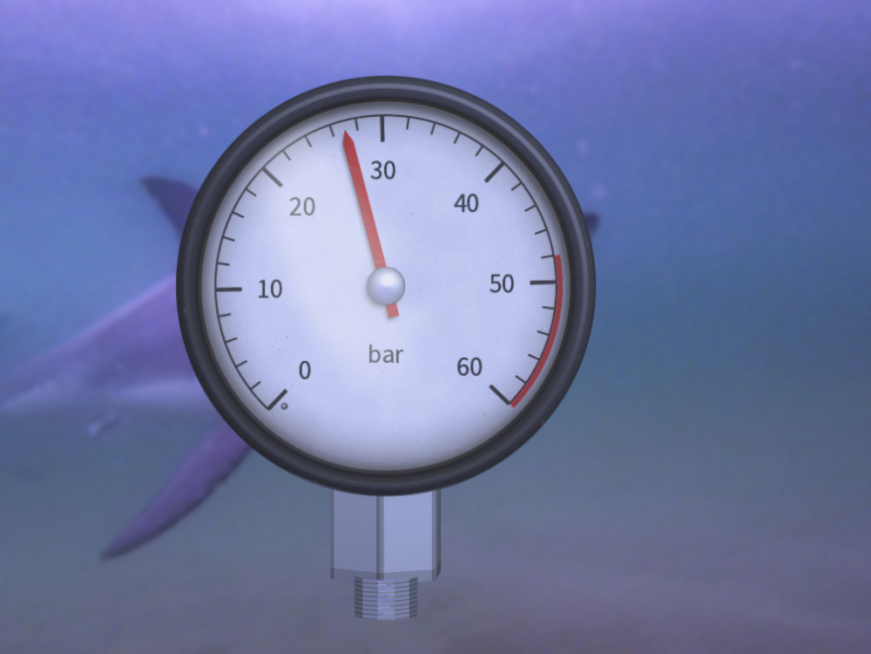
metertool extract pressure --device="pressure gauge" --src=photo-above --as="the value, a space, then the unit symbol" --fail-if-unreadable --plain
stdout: 27 bar
